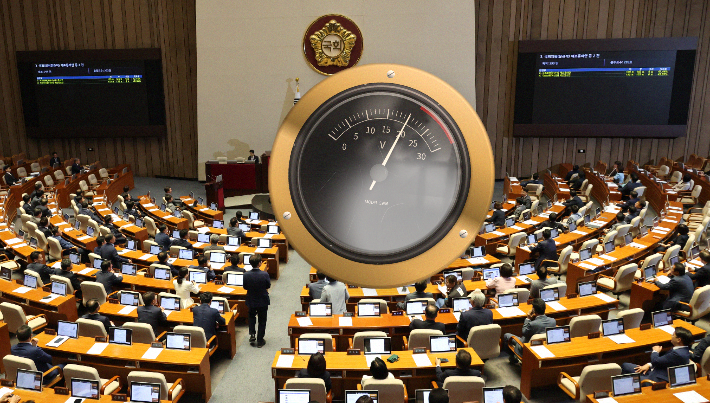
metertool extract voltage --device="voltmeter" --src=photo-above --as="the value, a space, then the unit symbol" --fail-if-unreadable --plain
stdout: 20 V
